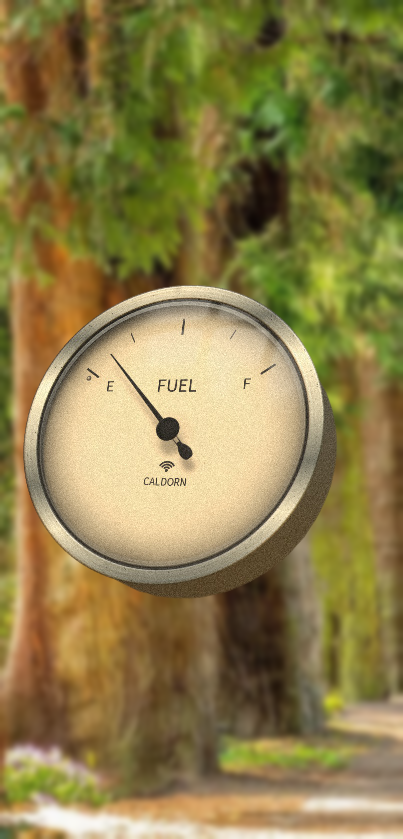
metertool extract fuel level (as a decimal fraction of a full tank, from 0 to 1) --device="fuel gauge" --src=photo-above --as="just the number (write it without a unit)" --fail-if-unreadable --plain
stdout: 0.125
